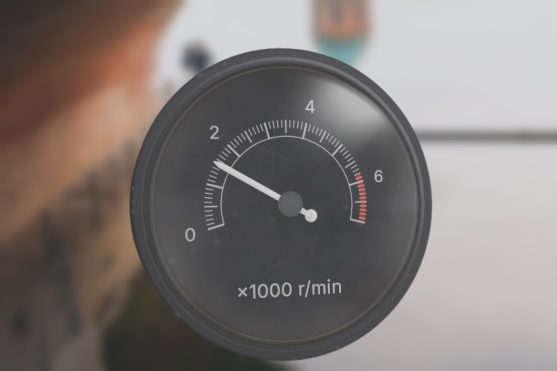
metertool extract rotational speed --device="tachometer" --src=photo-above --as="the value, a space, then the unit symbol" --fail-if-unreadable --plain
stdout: 1500 rpm
